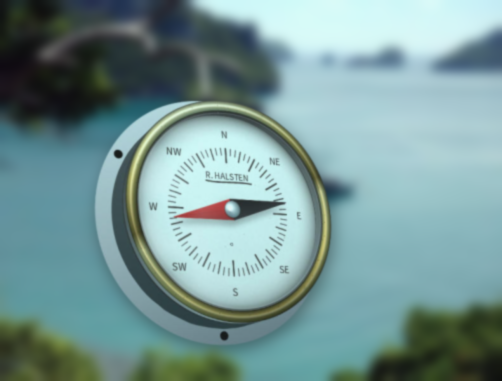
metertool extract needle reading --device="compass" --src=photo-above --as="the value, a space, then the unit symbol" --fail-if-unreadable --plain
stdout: 260 °
